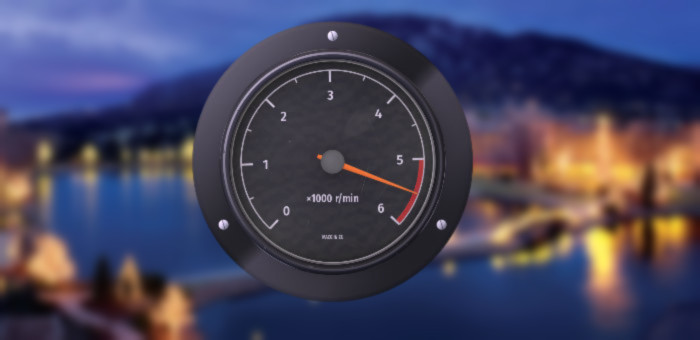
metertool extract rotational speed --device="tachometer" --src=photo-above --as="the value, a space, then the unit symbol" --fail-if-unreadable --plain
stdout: 5500 rpm
